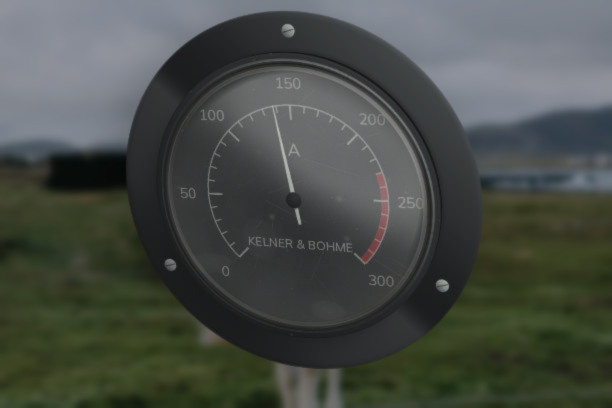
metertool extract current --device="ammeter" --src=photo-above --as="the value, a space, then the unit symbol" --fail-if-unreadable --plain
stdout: 140 A
